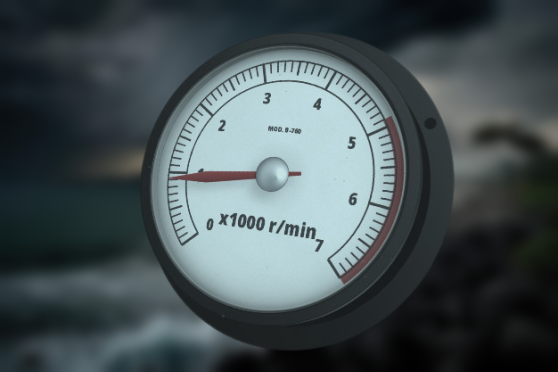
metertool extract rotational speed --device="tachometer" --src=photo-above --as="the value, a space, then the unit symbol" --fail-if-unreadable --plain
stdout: 900 rpm
